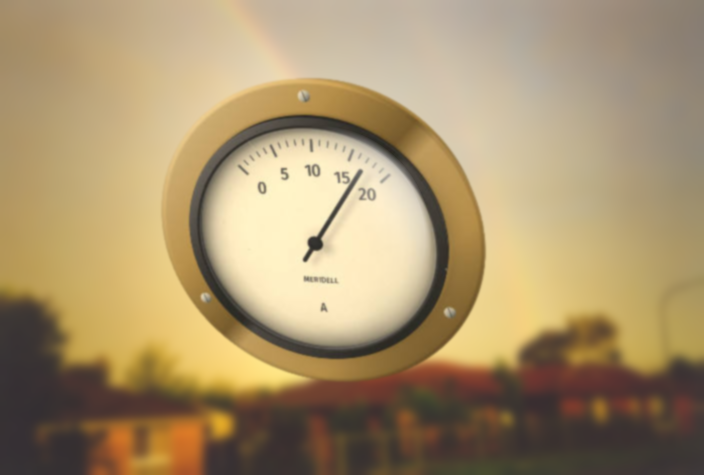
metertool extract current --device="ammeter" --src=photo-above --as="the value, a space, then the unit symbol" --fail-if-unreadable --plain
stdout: 17 A
